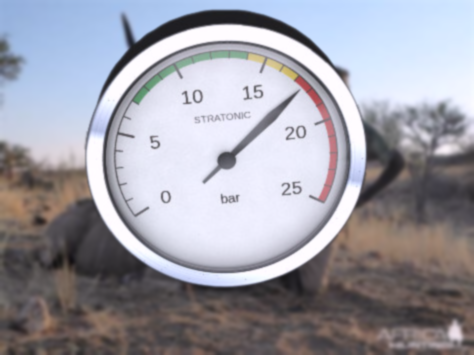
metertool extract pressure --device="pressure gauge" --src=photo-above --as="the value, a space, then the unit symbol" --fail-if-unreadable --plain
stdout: 17.5 bar
